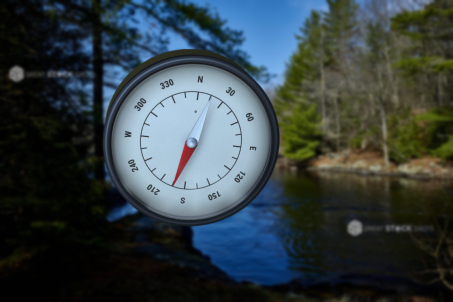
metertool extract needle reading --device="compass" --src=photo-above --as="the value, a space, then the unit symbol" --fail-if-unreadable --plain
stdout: 195 °
